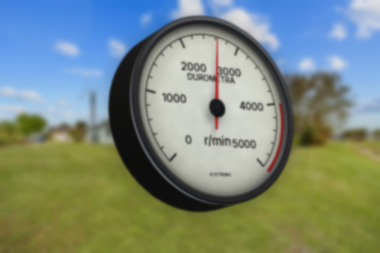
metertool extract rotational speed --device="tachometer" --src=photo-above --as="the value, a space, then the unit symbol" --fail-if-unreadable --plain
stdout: 2600 rpm
